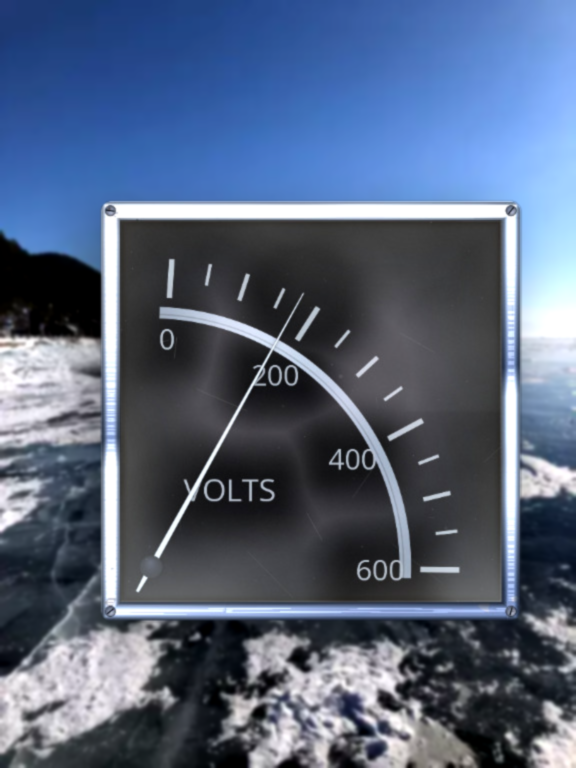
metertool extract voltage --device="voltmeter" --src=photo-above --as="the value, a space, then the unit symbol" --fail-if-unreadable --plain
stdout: 175 V
